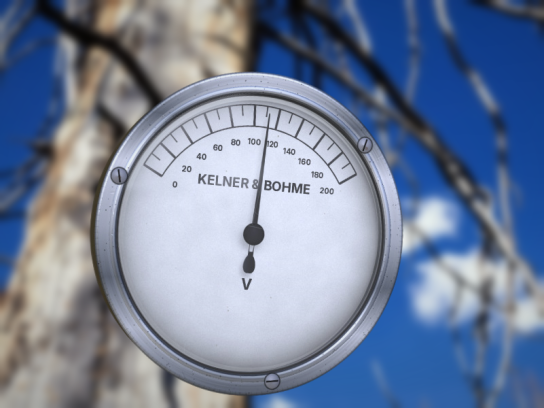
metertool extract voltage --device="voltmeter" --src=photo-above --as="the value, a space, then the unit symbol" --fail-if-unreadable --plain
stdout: 110 V
